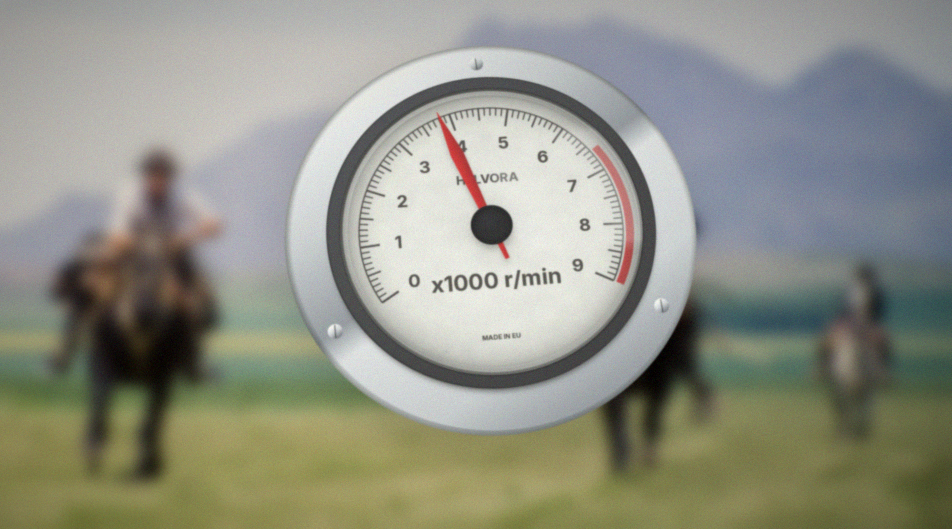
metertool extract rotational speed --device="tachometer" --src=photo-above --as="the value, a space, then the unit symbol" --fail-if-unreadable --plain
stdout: 3800 rpm
